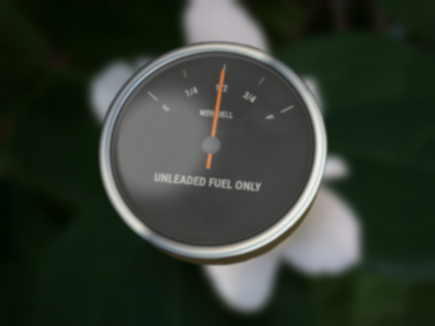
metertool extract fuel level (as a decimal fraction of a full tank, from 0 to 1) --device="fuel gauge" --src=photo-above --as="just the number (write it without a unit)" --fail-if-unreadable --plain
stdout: 0.5
